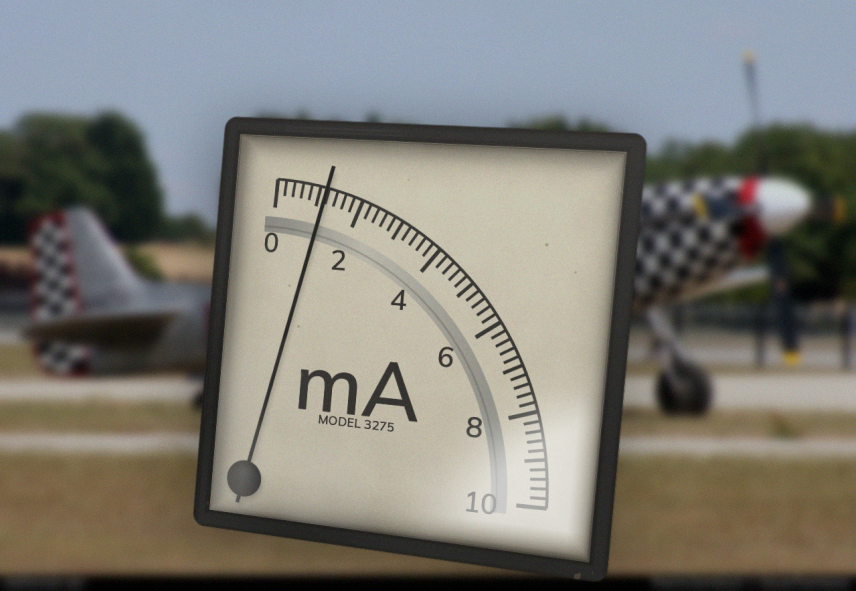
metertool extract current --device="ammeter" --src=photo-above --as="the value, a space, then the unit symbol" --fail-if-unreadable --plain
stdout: 1.2 mA
